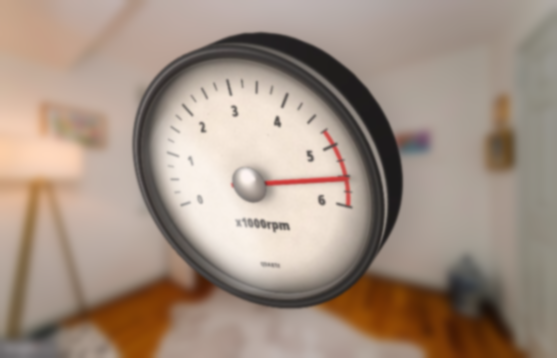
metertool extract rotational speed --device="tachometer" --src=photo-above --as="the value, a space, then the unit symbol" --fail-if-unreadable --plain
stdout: 5500 rpm
